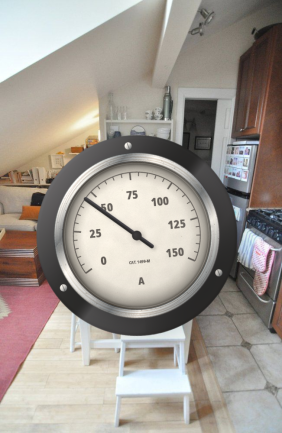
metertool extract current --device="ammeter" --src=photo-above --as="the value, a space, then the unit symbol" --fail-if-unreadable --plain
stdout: 45 A
